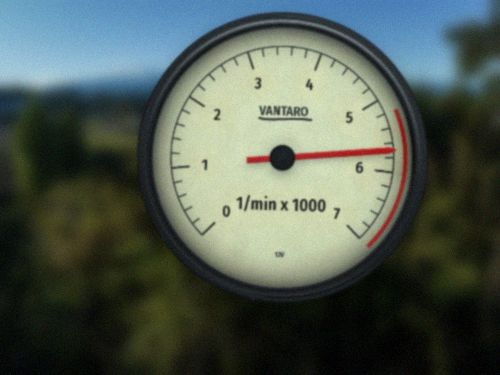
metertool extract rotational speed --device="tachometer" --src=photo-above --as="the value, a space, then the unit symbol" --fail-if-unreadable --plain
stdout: 5700 rpm
